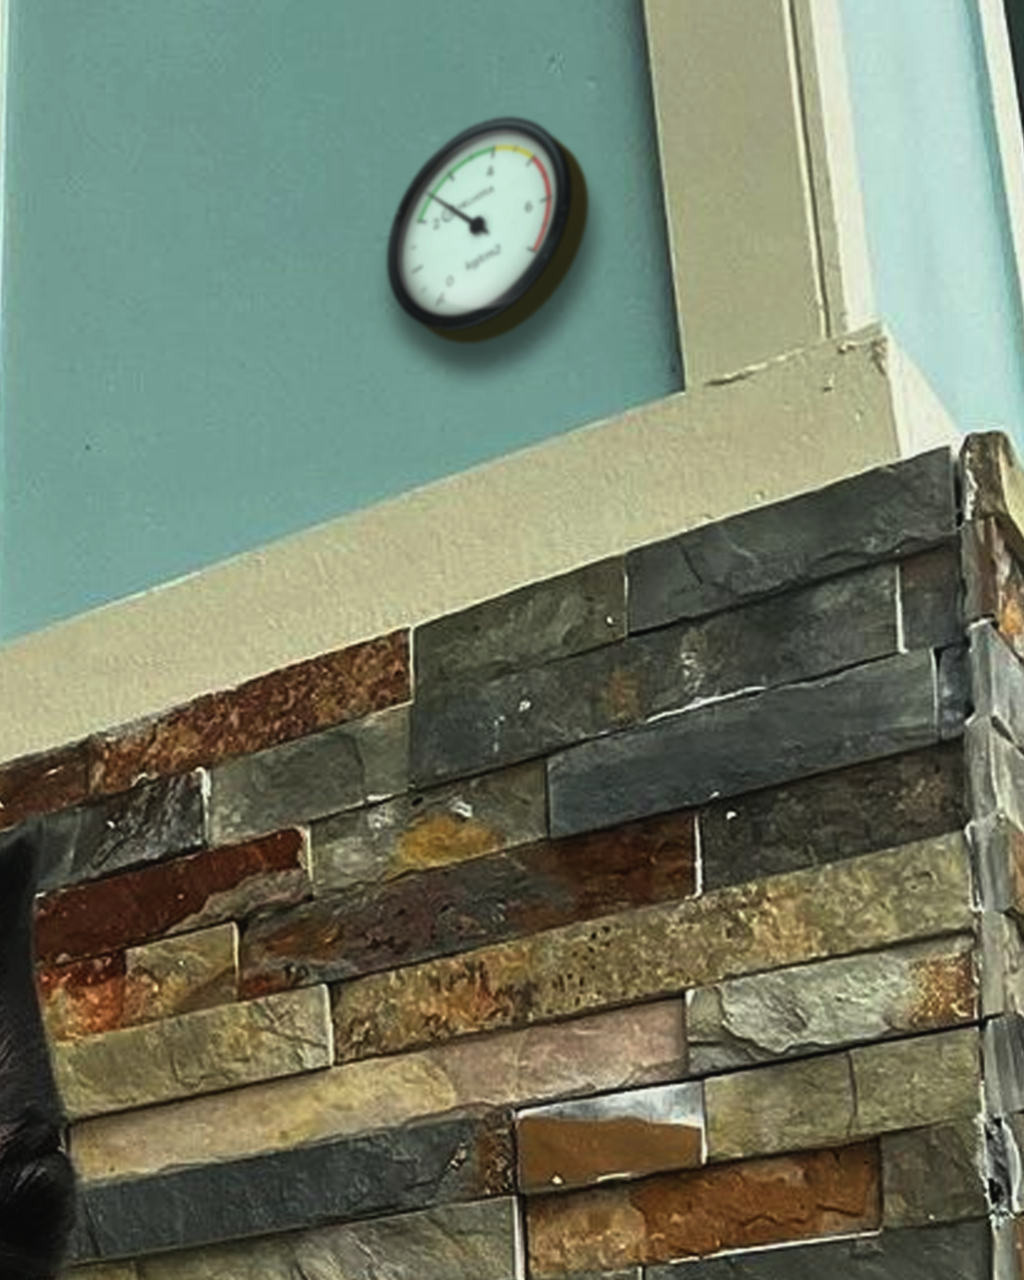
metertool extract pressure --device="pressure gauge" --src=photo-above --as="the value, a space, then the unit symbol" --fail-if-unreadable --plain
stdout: 2.5 kg/cm²
